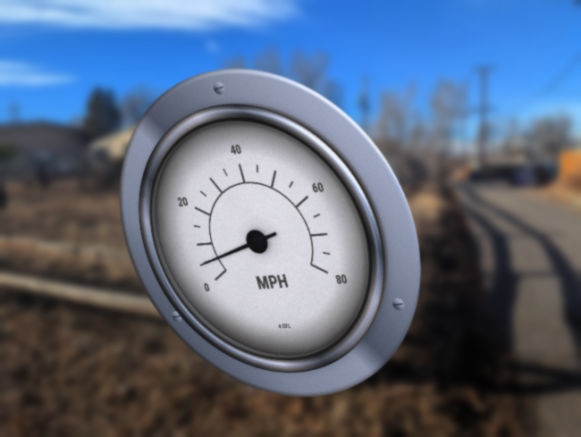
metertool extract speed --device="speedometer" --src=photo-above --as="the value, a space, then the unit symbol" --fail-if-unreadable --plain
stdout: 5 mph
